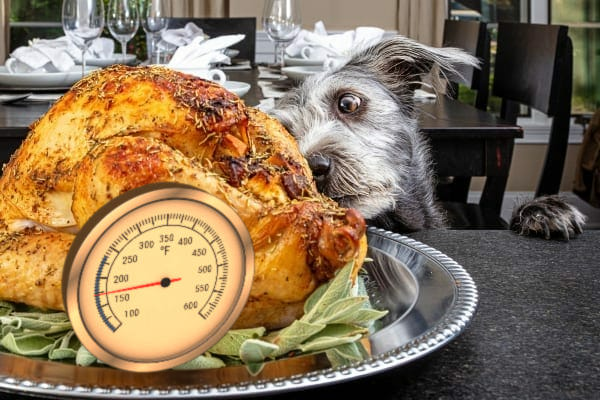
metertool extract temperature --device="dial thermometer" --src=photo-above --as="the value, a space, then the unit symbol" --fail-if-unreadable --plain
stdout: 175 °F
